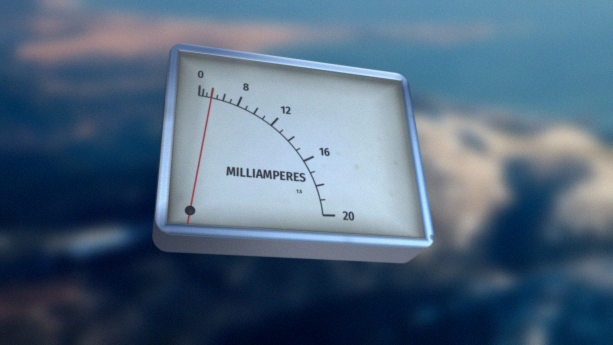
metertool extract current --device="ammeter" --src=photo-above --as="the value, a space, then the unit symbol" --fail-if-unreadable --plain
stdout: 4 mA
